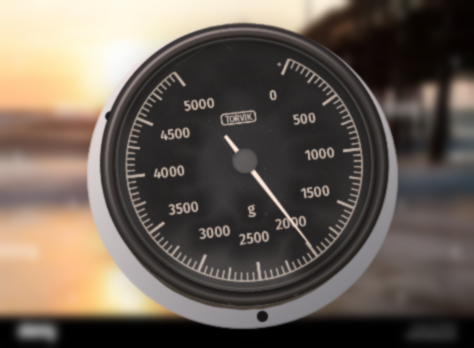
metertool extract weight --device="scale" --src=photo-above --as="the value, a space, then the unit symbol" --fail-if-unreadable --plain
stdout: 2000 g
